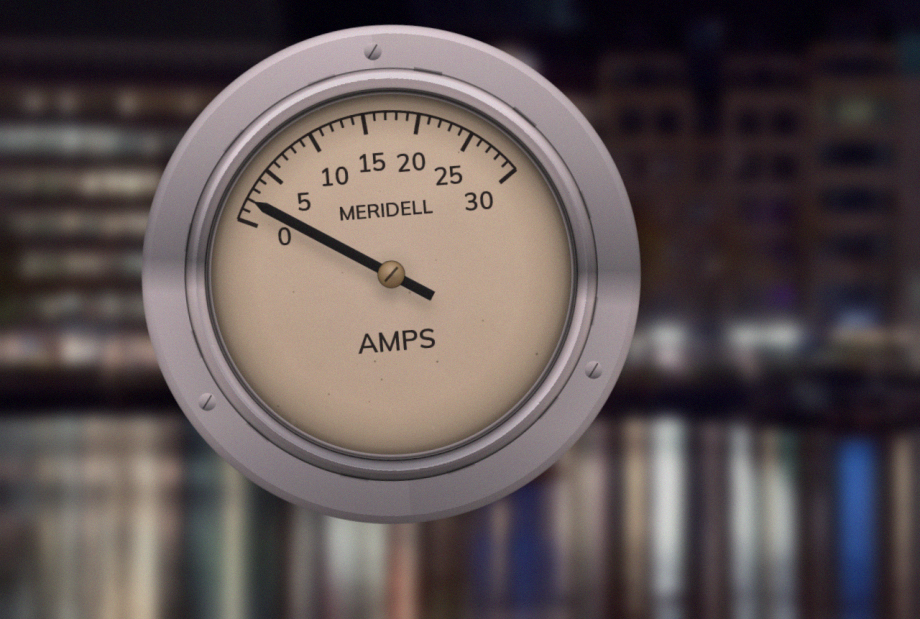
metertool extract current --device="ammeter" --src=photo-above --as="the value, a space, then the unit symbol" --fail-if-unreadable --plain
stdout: 2 A
